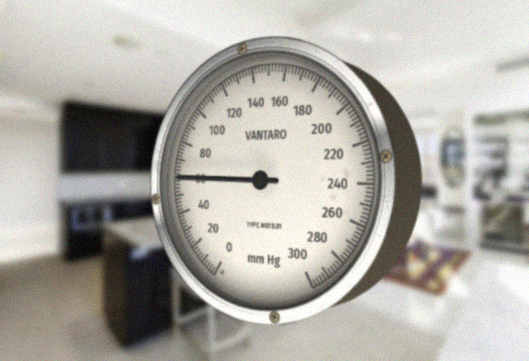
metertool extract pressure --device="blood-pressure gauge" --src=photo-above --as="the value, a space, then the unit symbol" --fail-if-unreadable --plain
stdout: 60 mmHg
